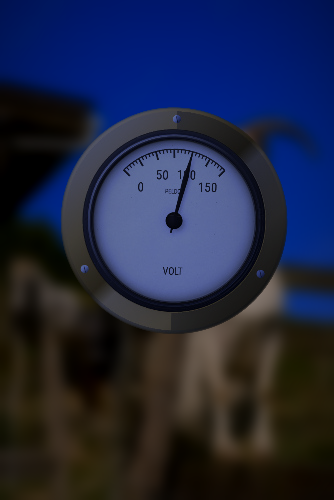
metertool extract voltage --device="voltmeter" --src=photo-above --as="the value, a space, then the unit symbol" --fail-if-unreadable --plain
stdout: 100 V
